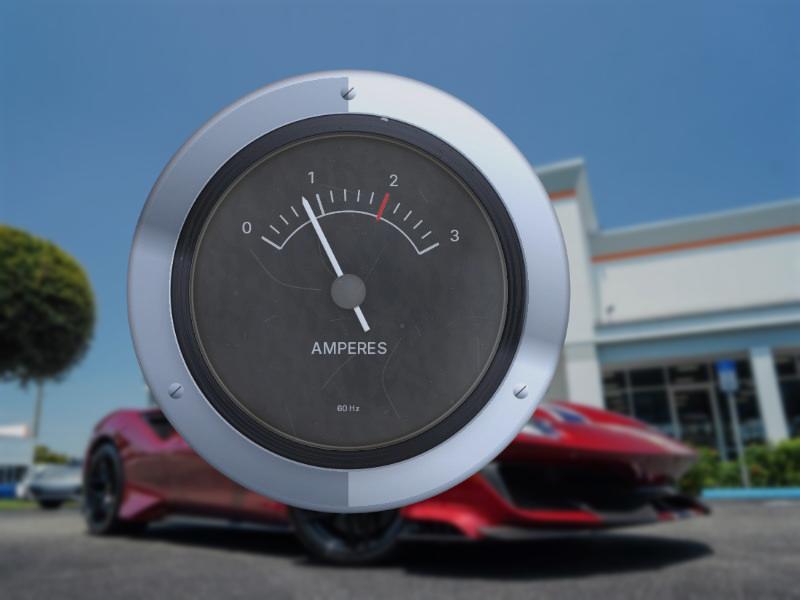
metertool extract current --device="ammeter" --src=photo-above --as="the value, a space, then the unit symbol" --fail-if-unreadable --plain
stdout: 0.8 A
